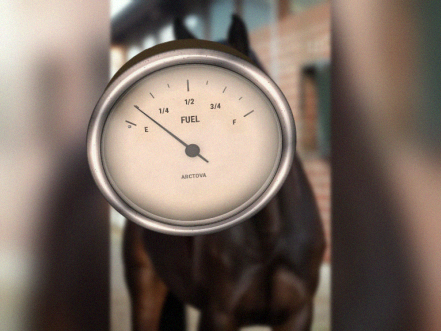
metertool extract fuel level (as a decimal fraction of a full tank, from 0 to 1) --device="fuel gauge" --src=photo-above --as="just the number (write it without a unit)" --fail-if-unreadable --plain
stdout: 0.125
